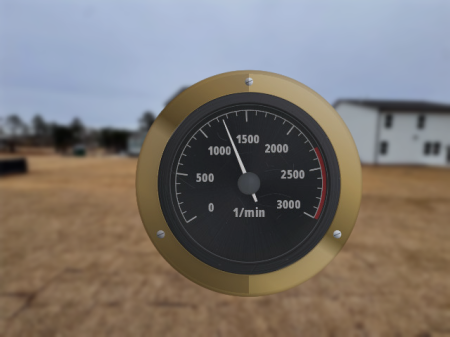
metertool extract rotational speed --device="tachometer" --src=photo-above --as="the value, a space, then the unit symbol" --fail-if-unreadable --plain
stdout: 1250 rpm
